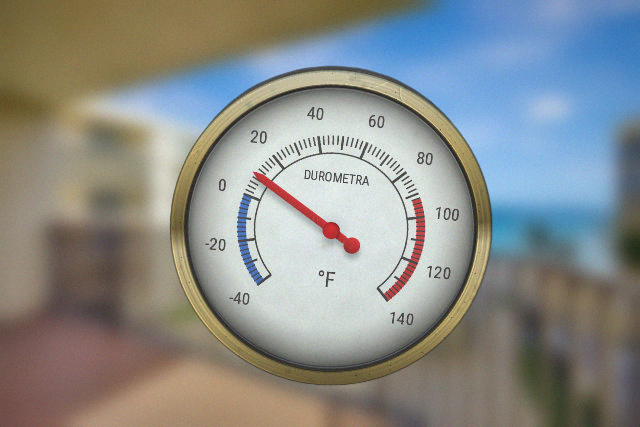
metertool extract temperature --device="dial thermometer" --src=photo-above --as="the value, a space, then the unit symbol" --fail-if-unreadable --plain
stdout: 10 °F
